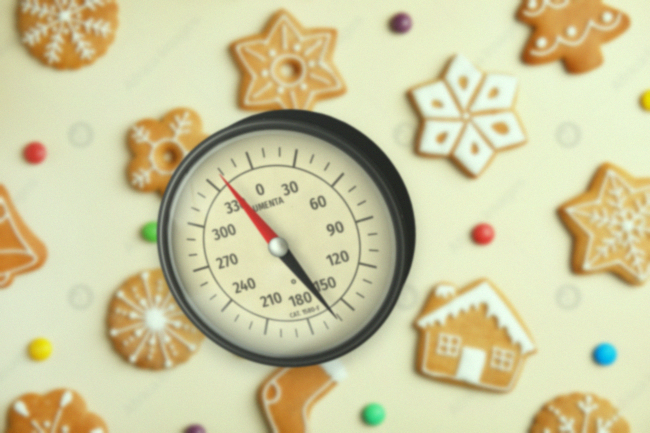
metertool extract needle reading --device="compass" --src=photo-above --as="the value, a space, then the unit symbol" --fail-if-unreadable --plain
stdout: 340 °
